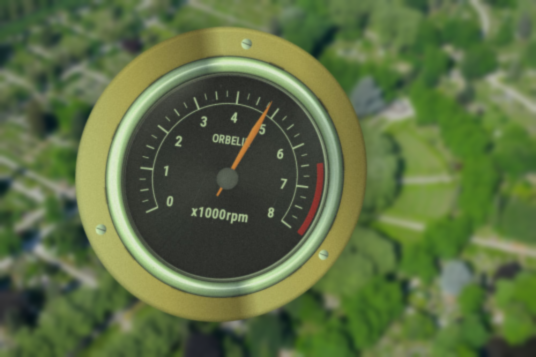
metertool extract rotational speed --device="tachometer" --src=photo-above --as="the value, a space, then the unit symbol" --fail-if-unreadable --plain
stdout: 4750 rpm
